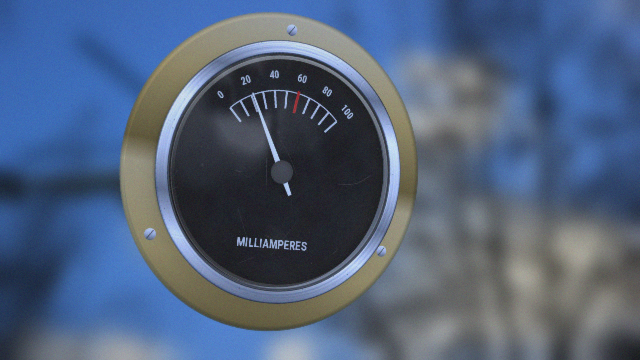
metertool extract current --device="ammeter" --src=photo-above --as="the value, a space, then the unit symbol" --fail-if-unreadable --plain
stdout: 20 mA
